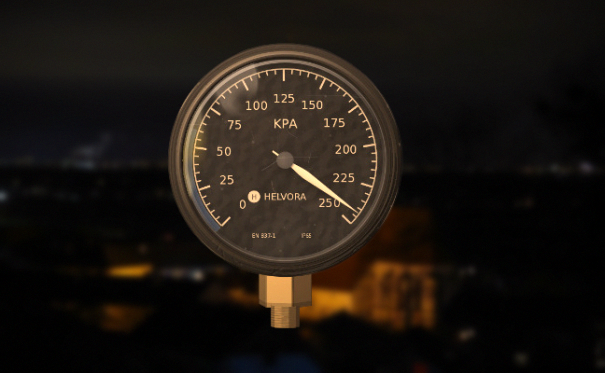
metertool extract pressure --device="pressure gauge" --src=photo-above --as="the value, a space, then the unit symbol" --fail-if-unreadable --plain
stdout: 242.5 kPa
